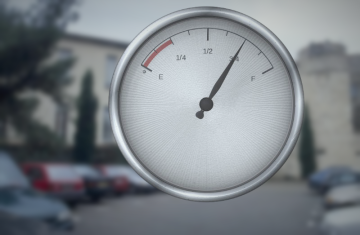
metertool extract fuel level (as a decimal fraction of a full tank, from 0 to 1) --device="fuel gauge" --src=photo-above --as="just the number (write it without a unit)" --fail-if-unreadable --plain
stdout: 0.75
